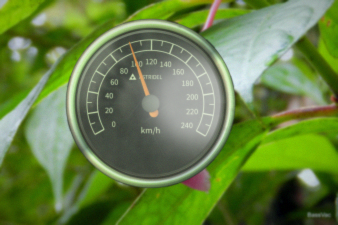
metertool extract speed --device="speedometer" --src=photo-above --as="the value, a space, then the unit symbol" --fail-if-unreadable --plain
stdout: 100 km/h
